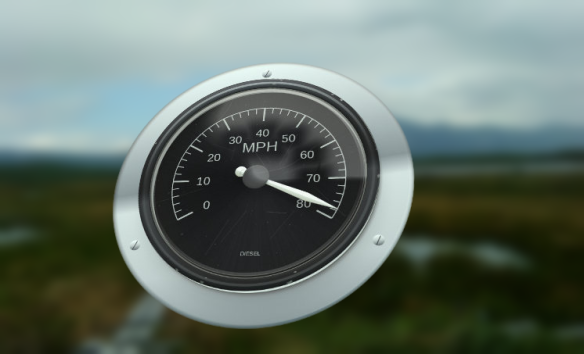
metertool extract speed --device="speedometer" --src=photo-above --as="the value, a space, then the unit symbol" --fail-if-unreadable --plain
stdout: 78 mph
